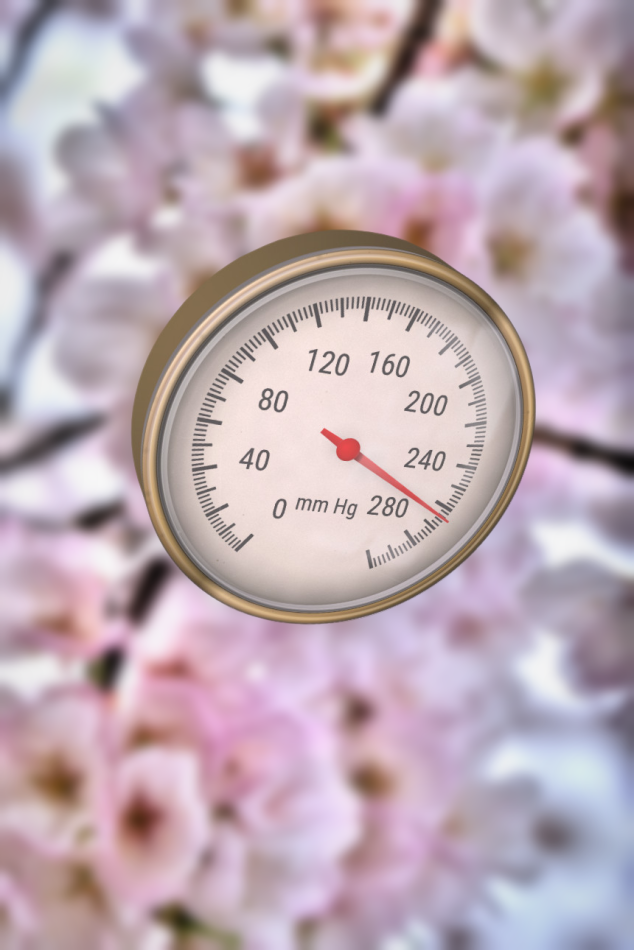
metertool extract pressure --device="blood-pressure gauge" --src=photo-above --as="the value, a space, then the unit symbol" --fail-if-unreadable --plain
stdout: 264 mmHg
